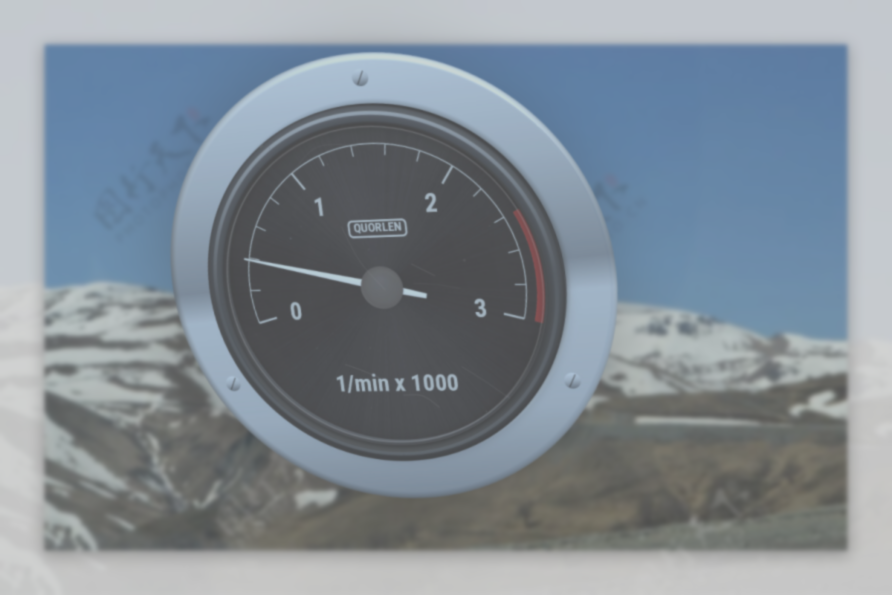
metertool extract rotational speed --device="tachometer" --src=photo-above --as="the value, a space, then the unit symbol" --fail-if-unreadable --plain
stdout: 400 rpm
